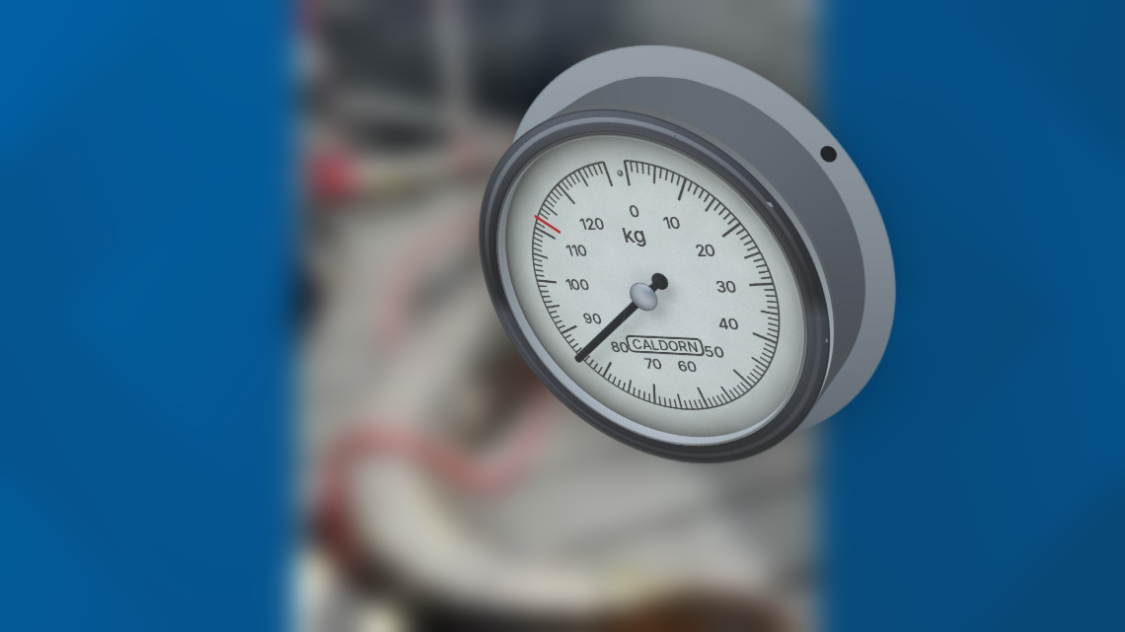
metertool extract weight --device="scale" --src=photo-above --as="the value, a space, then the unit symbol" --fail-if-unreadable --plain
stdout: 85 kg
